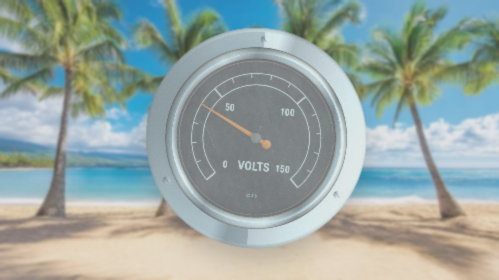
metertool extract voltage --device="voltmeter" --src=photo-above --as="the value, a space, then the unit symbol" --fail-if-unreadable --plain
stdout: 40 V
